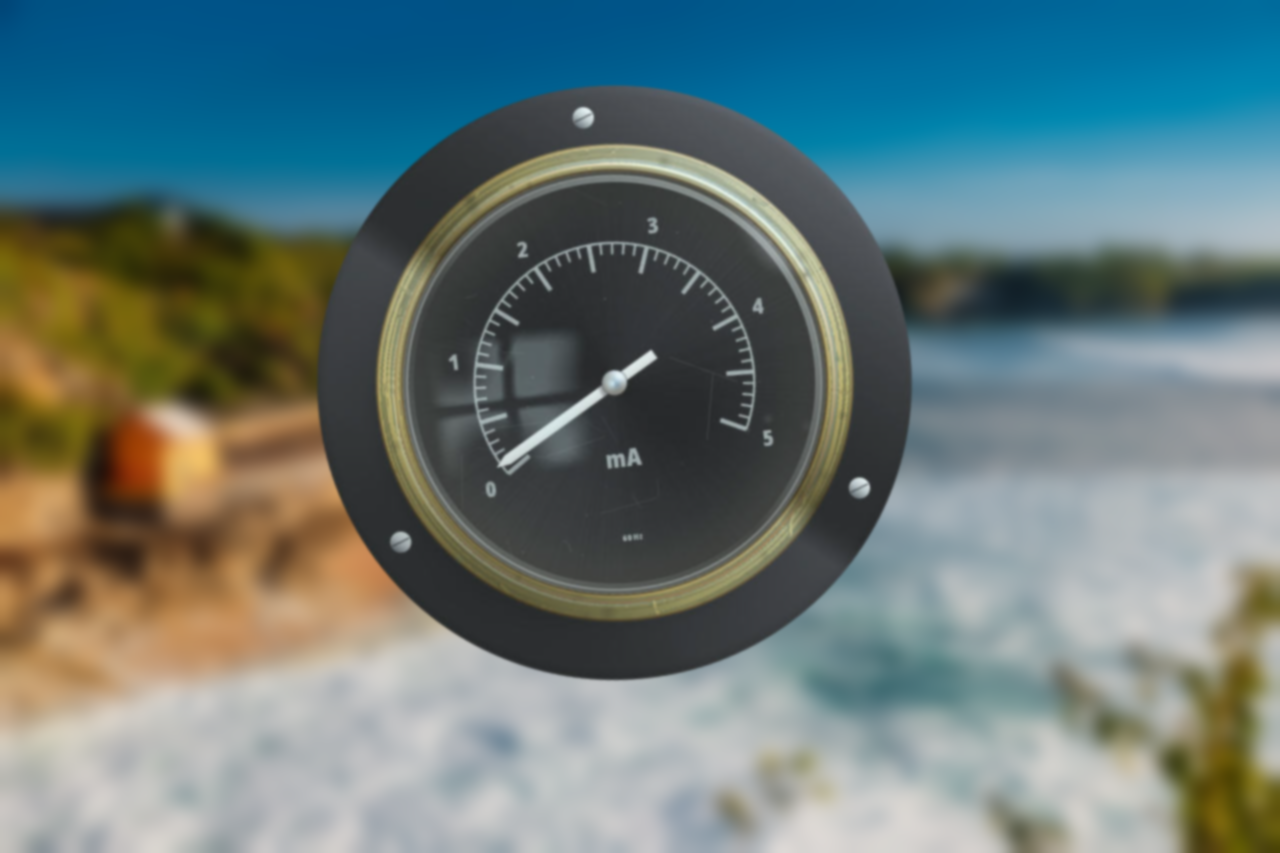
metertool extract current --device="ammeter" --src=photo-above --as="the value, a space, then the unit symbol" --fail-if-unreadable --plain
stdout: 0.1 mA
